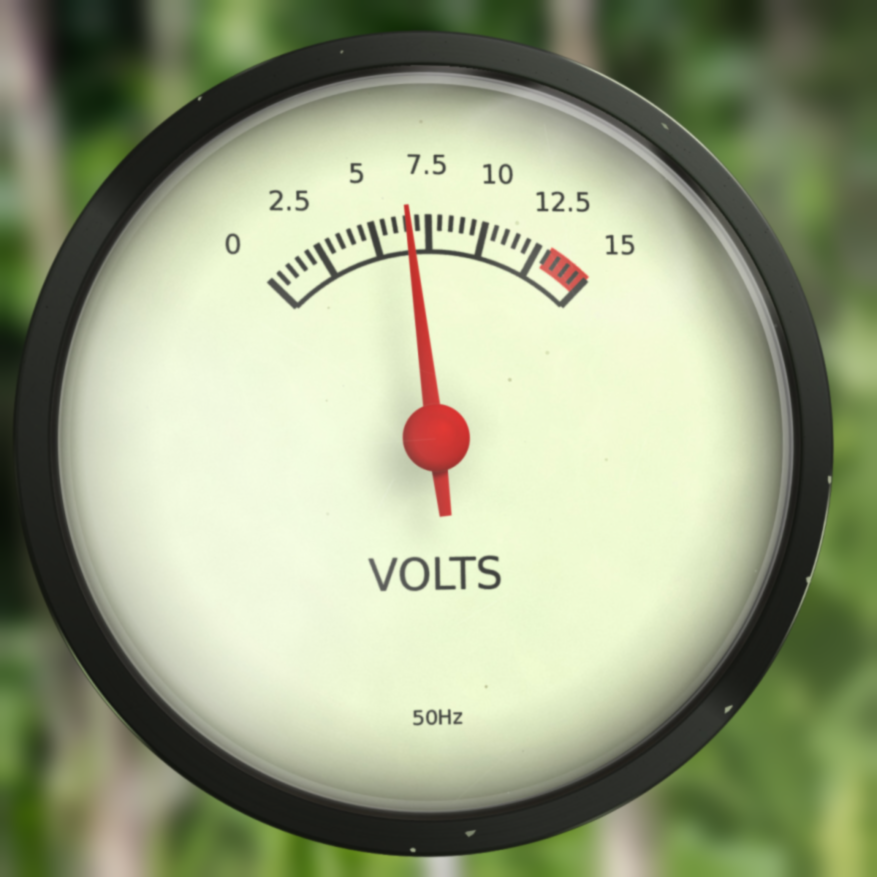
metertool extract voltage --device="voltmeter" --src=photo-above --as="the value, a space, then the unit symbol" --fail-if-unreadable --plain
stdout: 6.5 V
